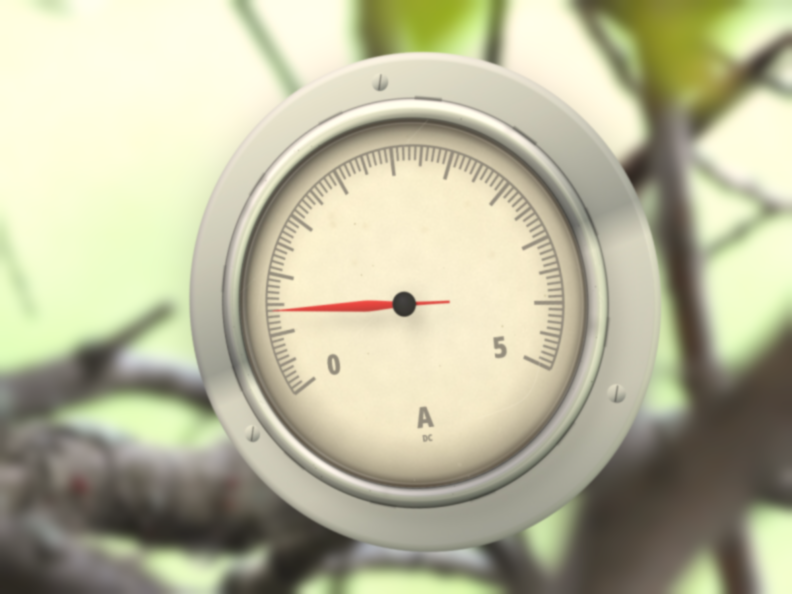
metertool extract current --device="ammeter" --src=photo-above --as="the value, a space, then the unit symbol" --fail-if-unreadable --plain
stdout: 0.7 A
